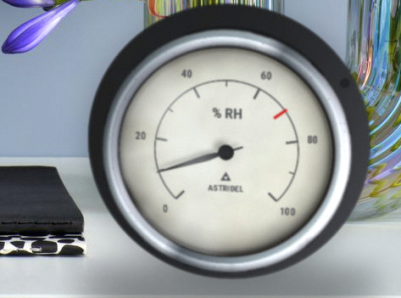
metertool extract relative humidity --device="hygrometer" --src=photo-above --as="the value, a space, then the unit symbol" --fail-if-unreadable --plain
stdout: 10 %
